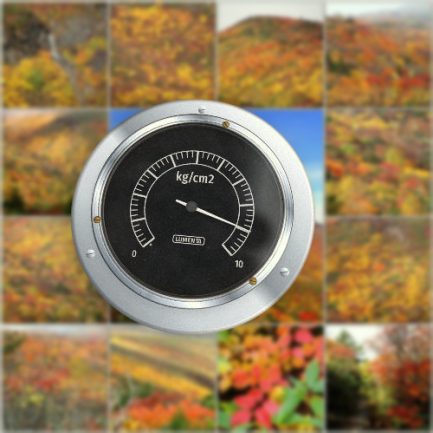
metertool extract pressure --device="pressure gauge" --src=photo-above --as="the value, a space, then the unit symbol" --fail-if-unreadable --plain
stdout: 9 kg/cm²
